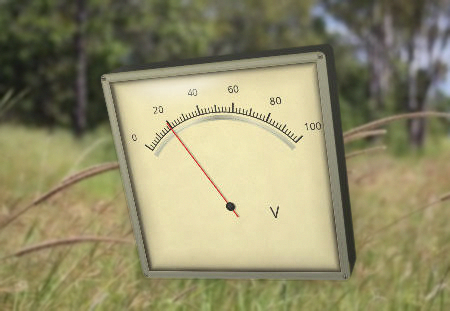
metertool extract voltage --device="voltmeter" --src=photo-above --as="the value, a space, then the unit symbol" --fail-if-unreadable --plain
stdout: 20 V
